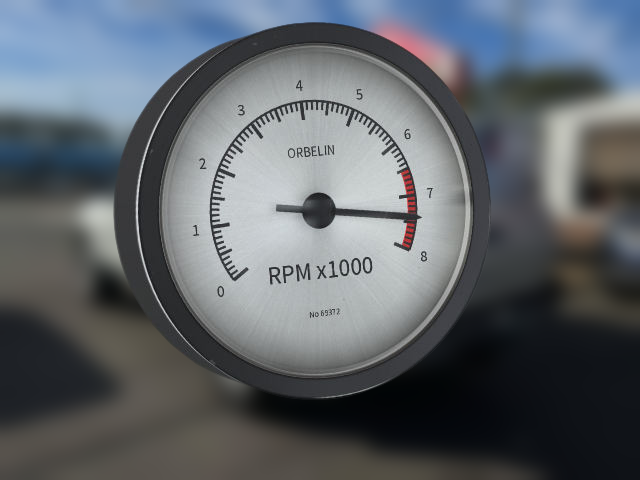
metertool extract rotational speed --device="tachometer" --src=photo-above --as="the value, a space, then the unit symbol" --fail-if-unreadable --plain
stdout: 7400 rpm
